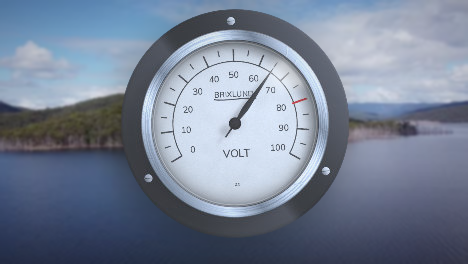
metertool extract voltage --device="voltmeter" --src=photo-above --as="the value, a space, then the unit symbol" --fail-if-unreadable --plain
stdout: 65 V
